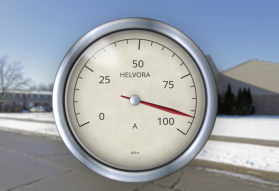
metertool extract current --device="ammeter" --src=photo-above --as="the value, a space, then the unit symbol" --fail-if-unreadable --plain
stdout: 92.5 A
